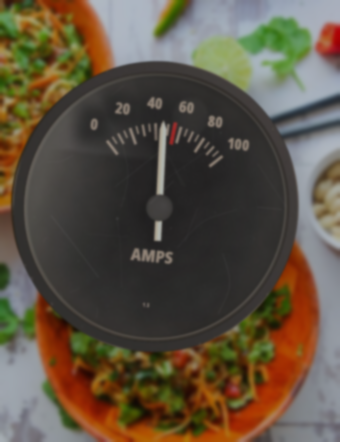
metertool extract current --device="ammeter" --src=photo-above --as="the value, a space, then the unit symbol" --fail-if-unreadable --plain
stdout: 45 A
